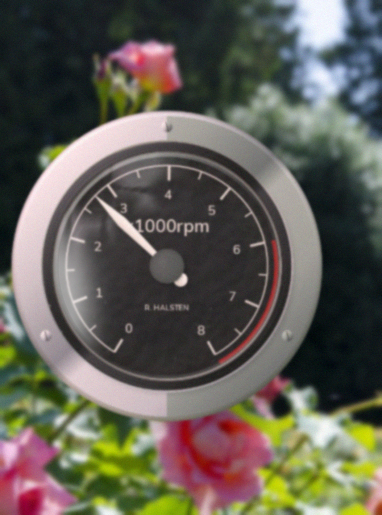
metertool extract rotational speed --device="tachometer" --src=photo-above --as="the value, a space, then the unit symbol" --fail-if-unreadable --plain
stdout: 2750 rpm
